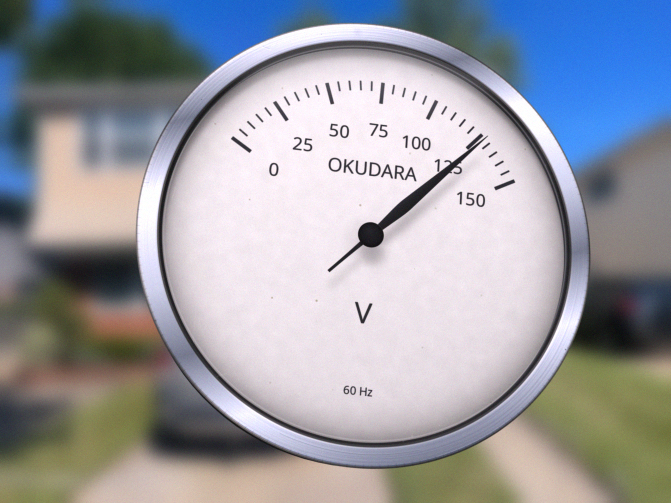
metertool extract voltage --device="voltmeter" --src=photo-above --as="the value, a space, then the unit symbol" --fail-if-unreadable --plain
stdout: 127.5 V
